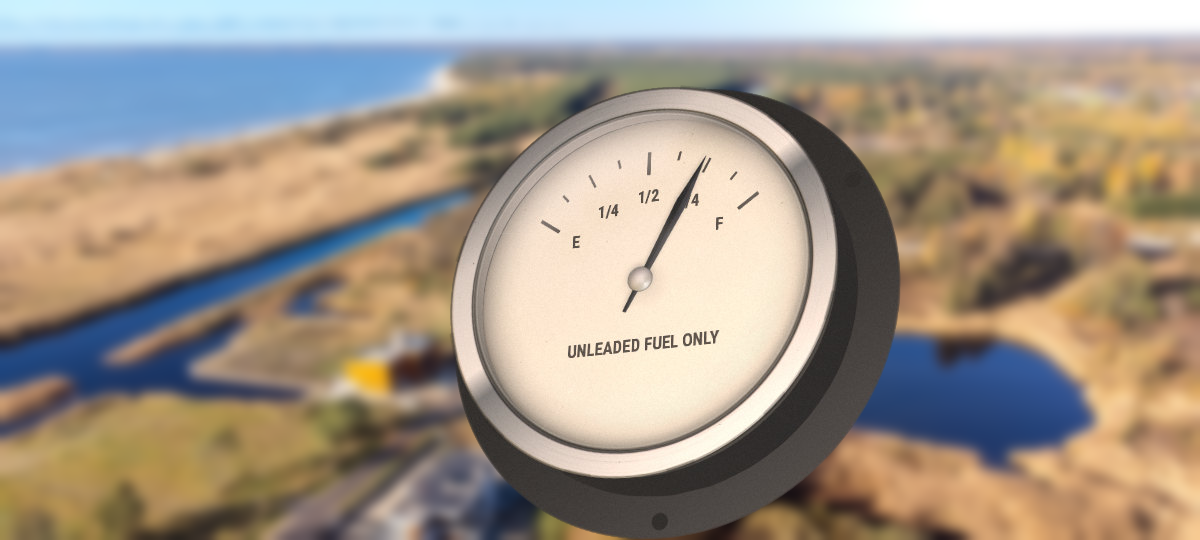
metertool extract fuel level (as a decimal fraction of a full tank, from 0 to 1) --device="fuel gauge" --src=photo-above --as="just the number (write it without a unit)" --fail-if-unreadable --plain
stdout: 0.75
